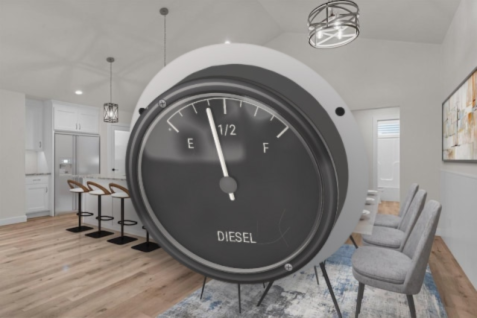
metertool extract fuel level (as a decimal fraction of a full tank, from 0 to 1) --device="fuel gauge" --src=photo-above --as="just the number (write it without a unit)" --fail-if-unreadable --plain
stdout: 0.375
